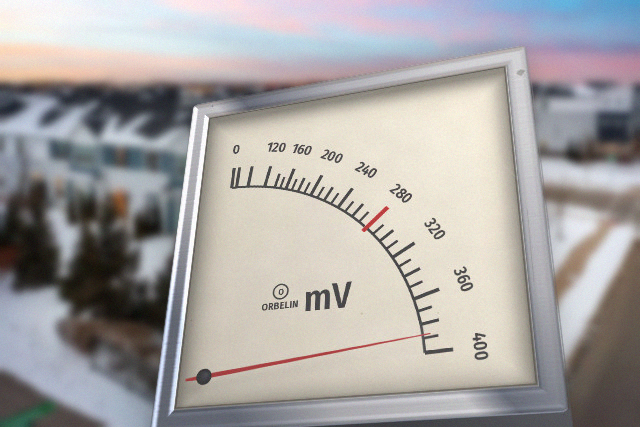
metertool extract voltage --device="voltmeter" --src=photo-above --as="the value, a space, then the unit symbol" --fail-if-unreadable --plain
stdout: 390 mV
